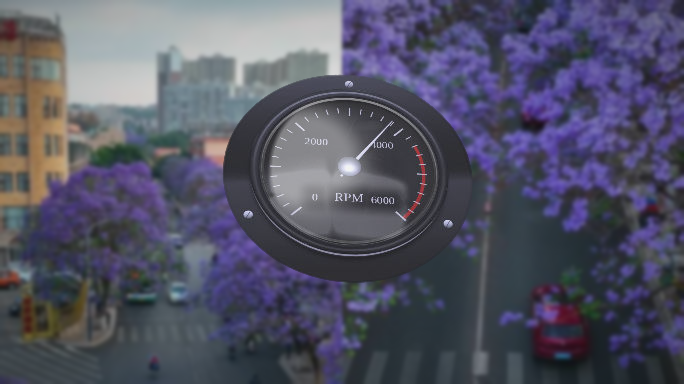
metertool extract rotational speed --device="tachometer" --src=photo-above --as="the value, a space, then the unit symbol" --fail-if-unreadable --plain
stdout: 3800 rpm
